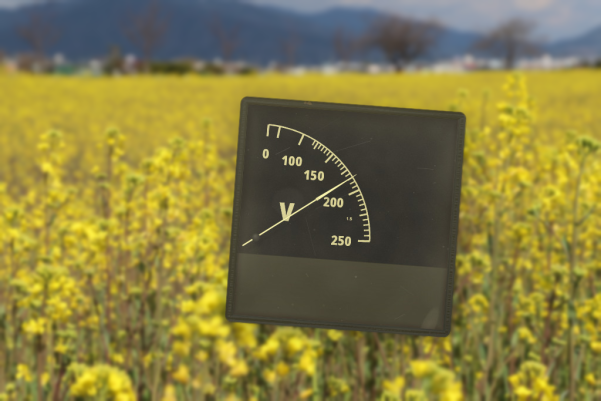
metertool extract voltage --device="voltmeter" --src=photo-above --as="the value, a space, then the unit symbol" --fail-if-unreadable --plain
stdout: 185 V
